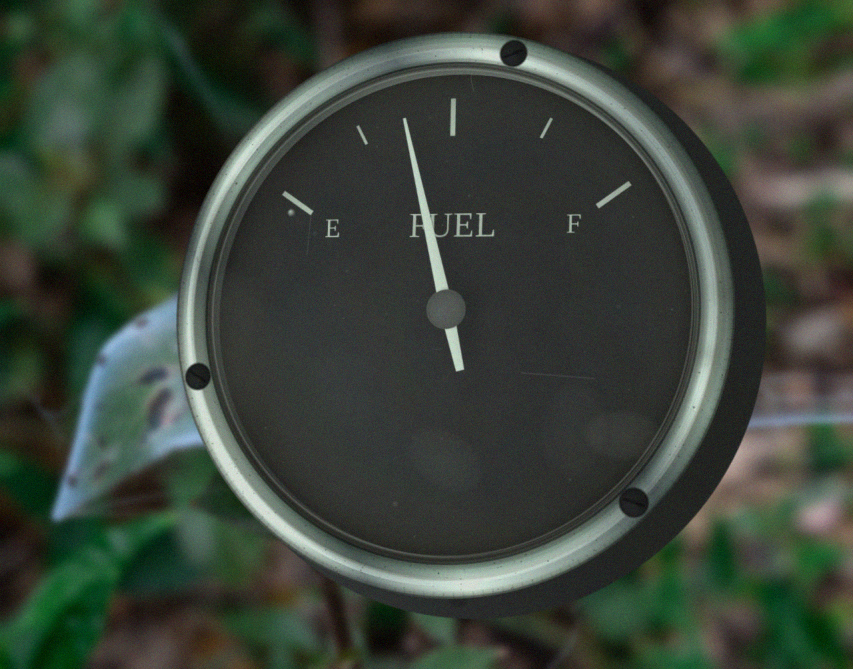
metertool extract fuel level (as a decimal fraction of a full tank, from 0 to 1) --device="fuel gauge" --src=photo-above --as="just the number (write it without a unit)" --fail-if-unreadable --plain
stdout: 0.375
